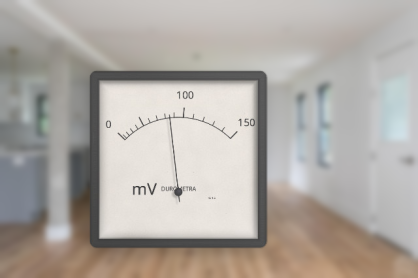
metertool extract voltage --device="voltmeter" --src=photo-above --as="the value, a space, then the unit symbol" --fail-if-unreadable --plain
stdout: 85 mV
